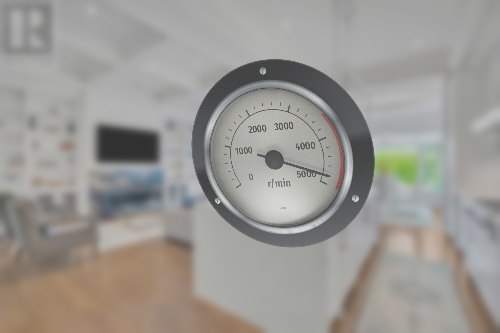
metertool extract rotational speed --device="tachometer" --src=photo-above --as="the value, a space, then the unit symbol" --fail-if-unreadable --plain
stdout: 4800 rpm
